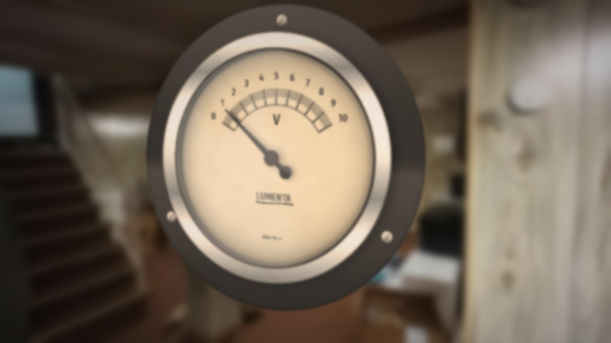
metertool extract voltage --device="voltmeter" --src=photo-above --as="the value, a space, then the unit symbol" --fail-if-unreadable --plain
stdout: 1 V
